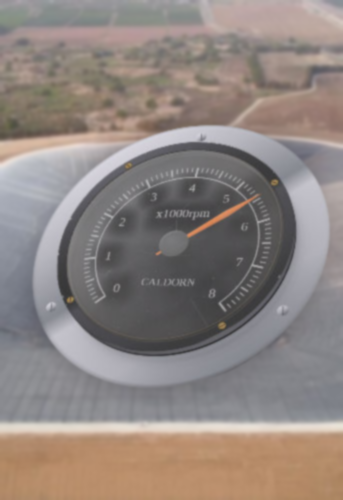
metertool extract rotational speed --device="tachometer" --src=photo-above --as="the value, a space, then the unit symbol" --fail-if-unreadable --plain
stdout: 5500 rpm
